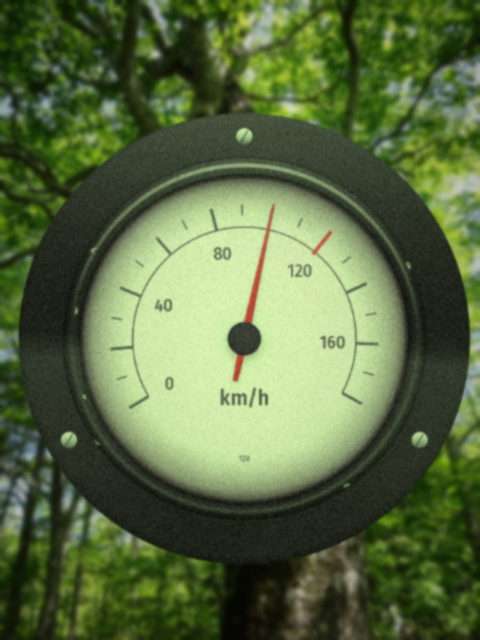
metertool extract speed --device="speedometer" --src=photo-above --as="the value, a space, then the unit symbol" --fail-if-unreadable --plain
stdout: 100 km/h
